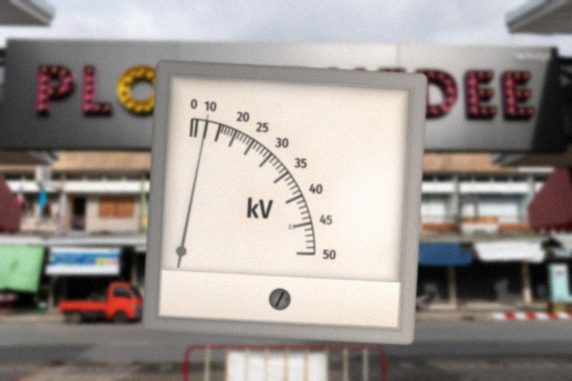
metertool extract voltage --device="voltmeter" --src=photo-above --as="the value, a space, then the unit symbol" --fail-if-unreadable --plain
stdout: 10 kV
